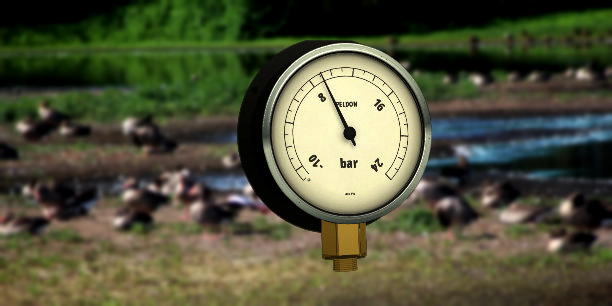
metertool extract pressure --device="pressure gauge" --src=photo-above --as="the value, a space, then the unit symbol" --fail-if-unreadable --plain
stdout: 9 bar
